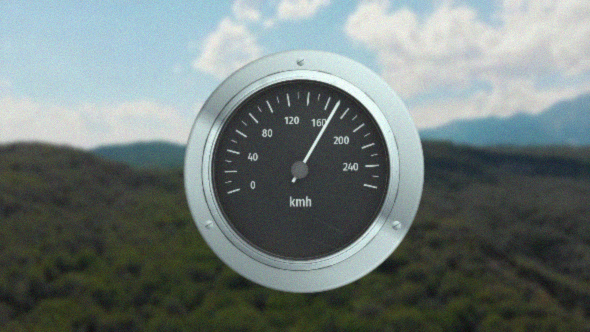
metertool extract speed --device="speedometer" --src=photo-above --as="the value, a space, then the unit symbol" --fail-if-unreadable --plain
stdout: 170 km/h
